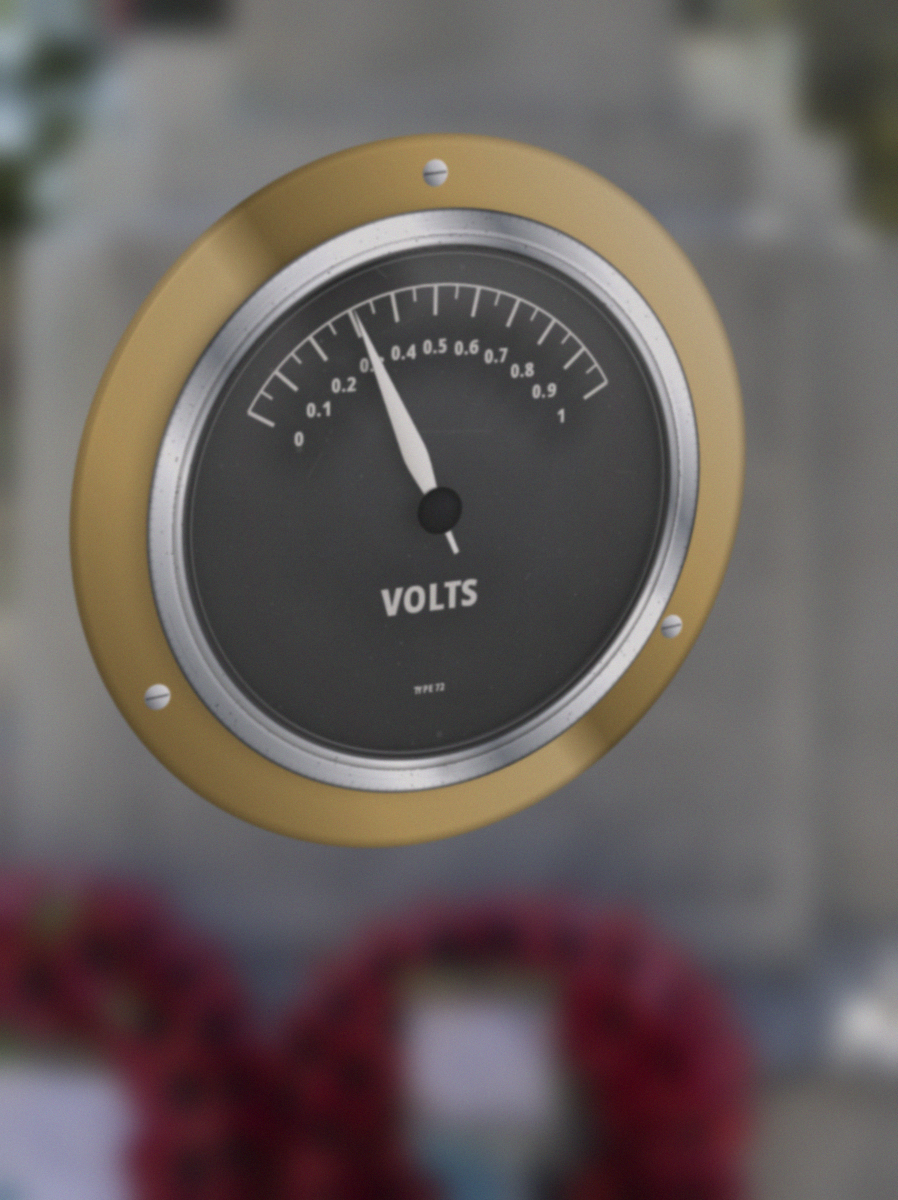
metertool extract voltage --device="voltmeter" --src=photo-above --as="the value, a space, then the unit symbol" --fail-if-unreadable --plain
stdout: 0.3 V
